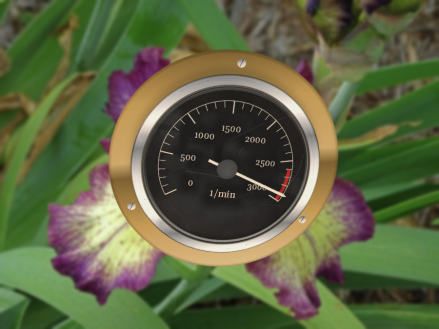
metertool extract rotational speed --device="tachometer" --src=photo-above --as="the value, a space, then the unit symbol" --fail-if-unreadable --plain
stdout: 2900 rpm
